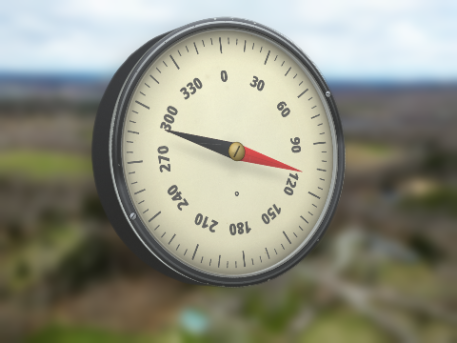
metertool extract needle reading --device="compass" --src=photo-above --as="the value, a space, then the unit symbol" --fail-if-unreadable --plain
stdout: 110 °
